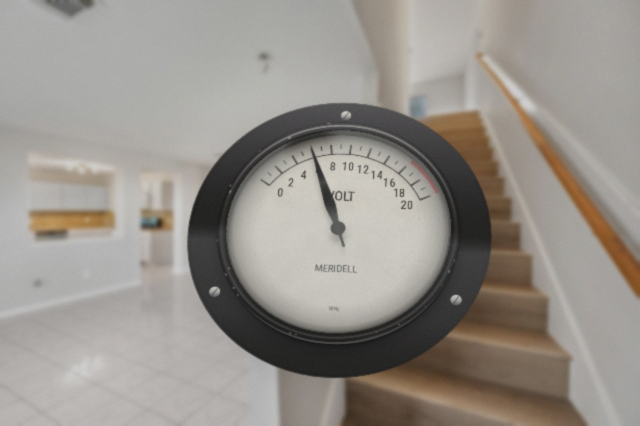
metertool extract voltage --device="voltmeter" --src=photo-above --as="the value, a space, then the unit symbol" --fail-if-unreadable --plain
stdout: 6 V
